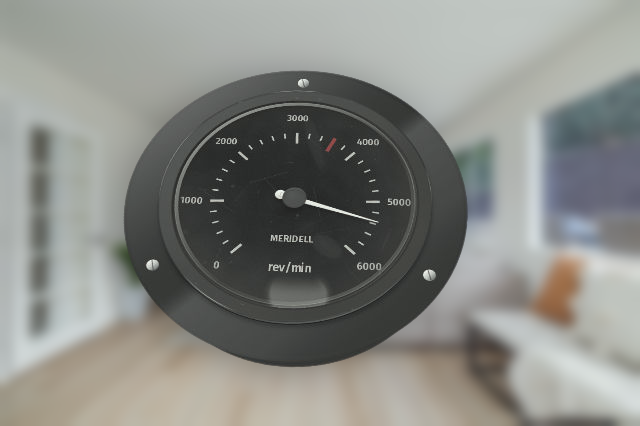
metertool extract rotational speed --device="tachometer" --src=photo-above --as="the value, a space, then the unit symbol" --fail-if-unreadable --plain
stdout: 5400 rpm
